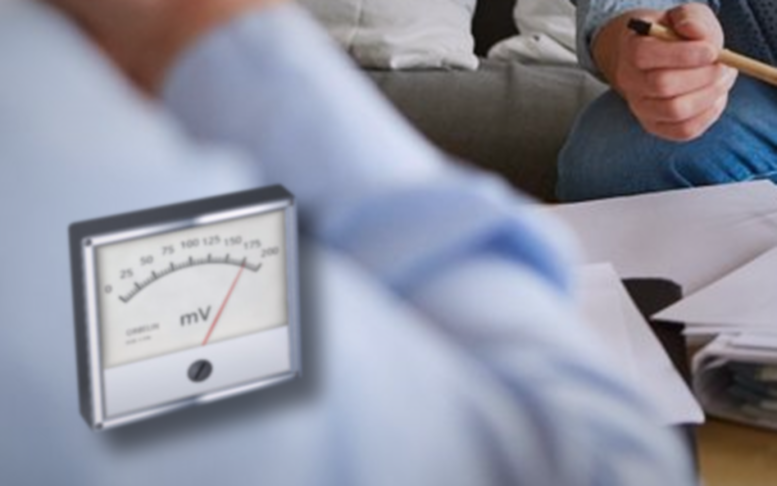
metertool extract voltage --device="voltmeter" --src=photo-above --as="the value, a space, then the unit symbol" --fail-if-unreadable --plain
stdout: 175 mV
